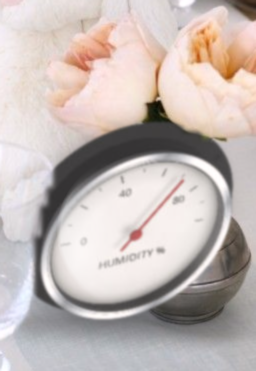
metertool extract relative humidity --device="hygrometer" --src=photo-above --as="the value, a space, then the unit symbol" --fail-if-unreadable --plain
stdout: 70 %
